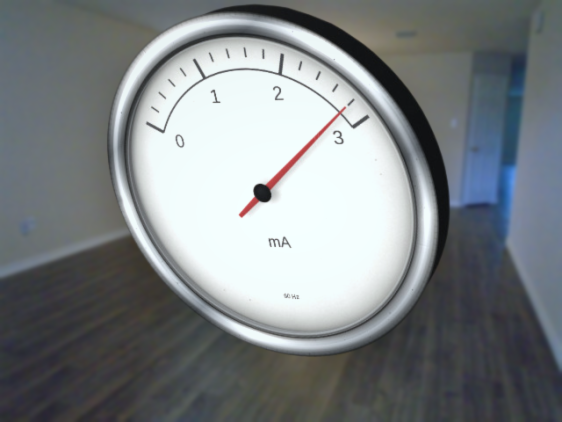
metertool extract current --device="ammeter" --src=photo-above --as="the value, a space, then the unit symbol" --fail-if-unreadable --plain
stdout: 2.8 mA
